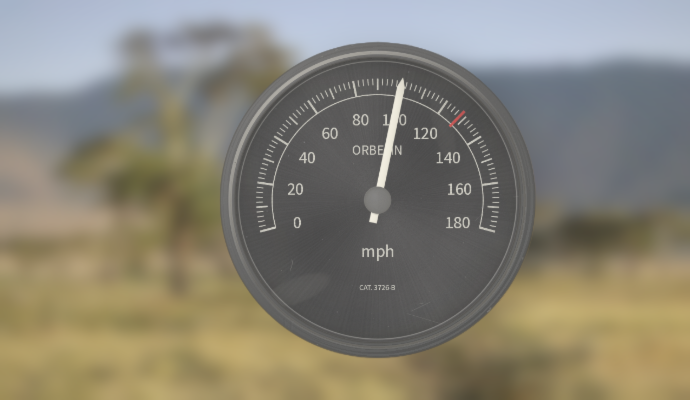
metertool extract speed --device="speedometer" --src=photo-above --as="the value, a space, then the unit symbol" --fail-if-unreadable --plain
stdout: 100 mph
